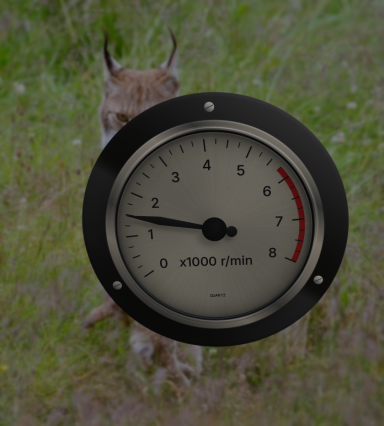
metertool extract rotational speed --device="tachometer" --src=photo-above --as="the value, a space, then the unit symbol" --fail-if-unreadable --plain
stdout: 1500 rpm
